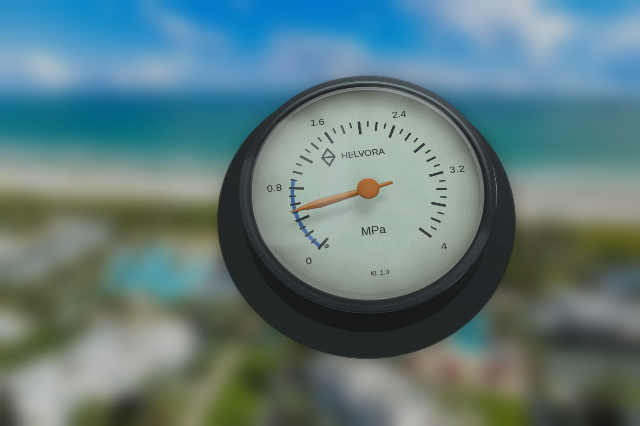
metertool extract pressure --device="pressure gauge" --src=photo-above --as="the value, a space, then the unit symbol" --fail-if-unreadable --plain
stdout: 0.5 MPa
